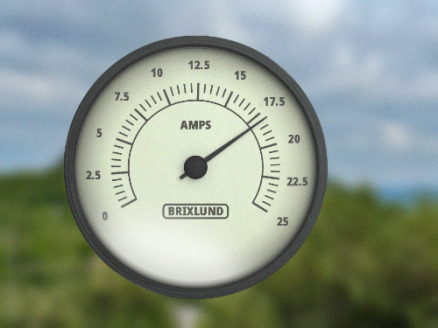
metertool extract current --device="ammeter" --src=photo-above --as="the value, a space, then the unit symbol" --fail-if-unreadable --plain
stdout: 18 A
